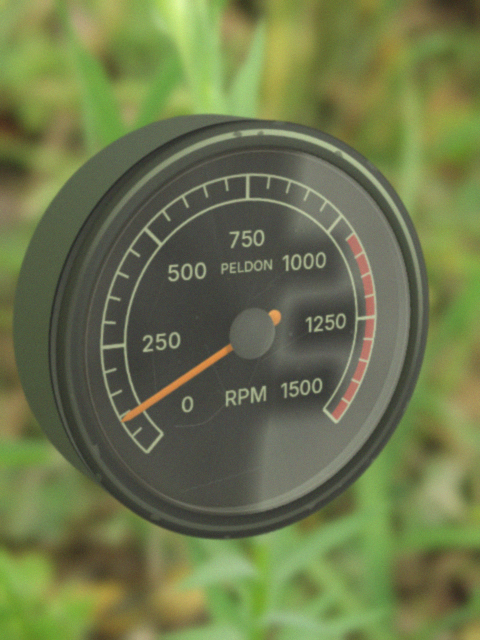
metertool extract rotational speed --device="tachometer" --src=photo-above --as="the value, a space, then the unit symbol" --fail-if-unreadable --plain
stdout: 100 rpm
